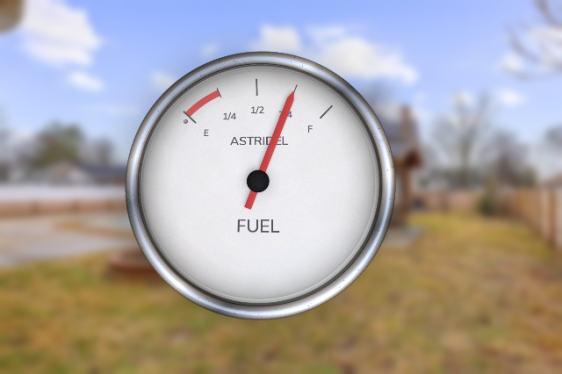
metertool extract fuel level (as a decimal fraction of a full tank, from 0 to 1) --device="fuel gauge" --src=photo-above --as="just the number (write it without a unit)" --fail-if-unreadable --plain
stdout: 0.75
